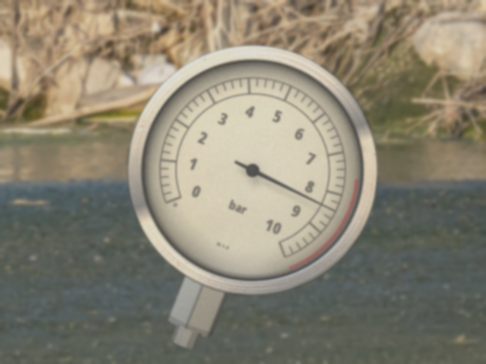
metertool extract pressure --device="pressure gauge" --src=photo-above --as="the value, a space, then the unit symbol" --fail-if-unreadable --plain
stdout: 8.4 bar
